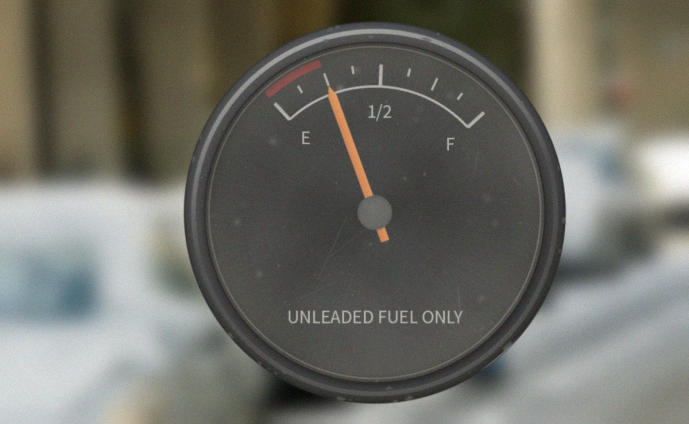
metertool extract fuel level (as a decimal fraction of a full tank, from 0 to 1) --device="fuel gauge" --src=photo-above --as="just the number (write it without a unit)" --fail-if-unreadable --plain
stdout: 0.25
